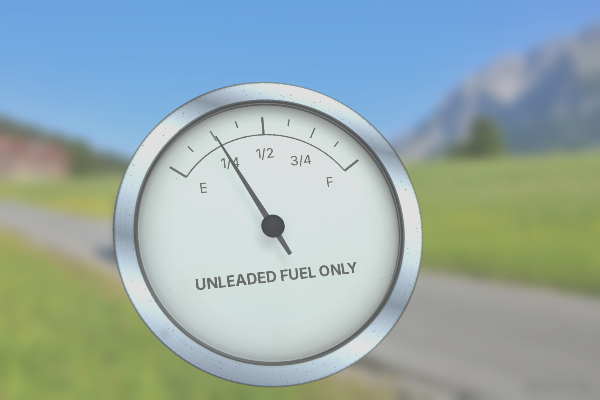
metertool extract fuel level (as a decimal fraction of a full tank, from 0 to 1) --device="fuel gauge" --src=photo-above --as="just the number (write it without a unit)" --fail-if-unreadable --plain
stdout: 0.25
